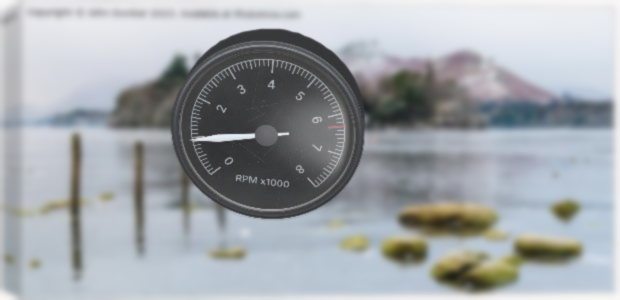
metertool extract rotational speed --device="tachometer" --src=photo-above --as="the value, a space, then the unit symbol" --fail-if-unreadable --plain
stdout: 1000 rpm
